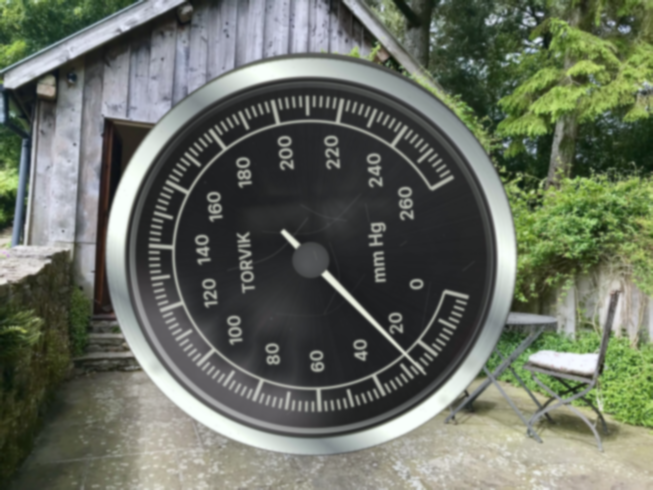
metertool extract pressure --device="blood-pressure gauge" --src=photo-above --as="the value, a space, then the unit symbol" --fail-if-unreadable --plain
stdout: 26 mmHg
